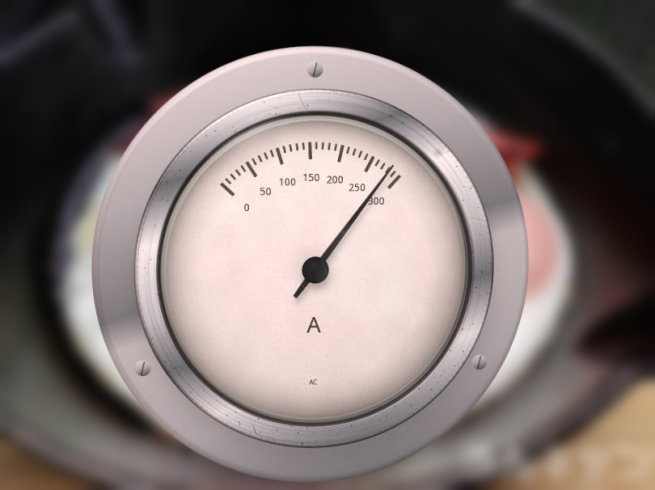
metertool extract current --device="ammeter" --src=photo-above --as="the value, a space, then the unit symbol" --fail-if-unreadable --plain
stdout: 280 A
